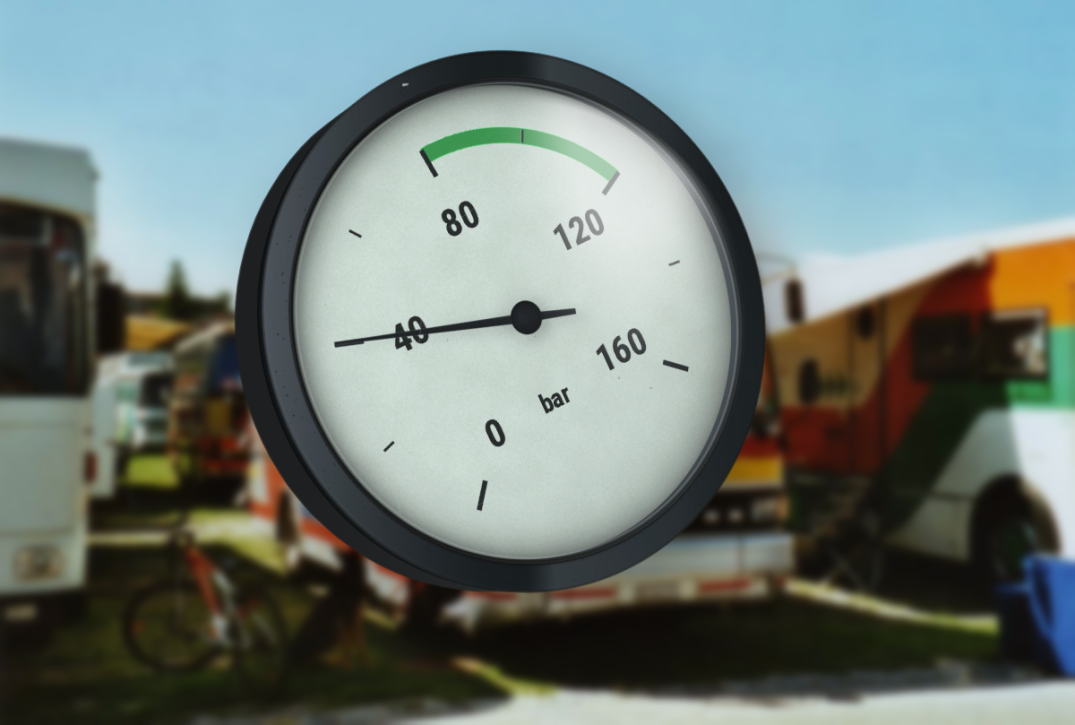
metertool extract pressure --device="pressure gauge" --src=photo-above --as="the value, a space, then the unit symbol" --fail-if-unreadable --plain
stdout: 40 bar
